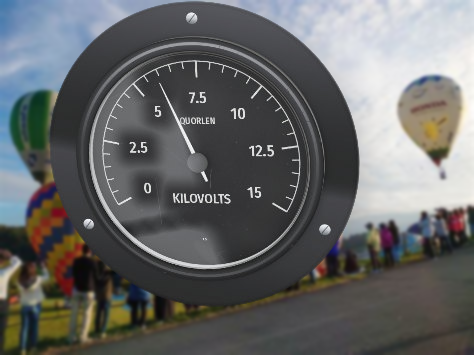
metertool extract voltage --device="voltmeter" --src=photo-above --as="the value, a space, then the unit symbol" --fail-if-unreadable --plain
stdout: 6 kV
